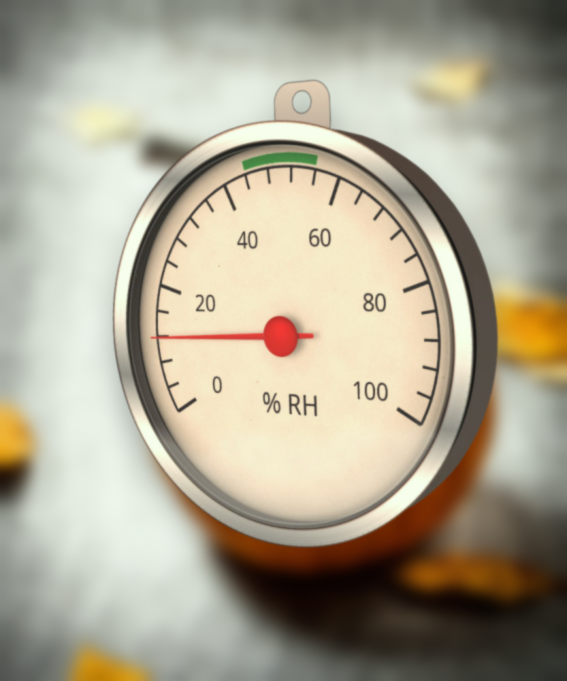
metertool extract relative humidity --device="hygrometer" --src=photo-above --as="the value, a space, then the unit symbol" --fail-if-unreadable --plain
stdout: 12 %
